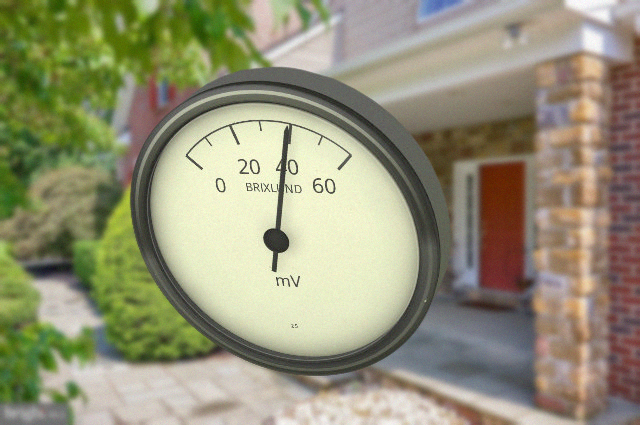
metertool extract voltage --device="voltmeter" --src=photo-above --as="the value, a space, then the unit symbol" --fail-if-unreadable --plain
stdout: 40 mV
